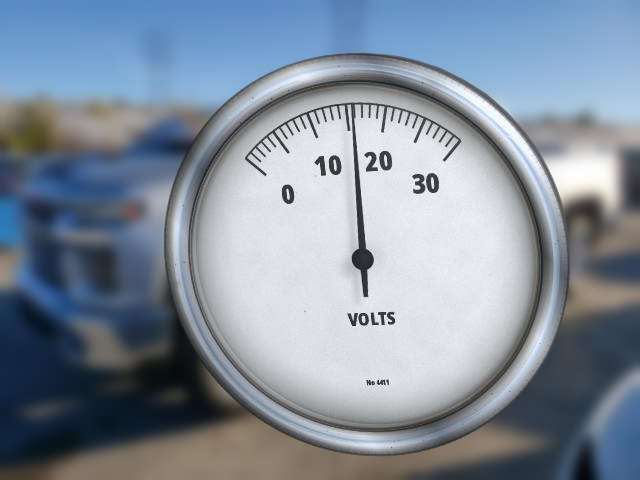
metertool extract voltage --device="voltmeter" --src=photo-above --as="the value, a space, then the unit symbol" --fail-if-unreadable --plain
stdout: 16 V
